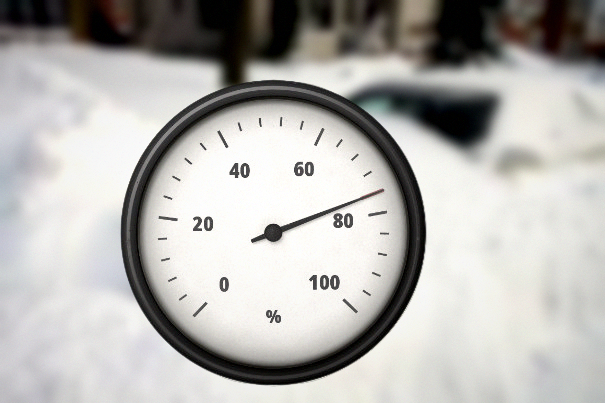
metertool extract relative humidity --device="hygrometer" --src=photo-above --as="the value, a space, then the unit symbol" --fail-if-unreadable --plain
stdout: 76 %
